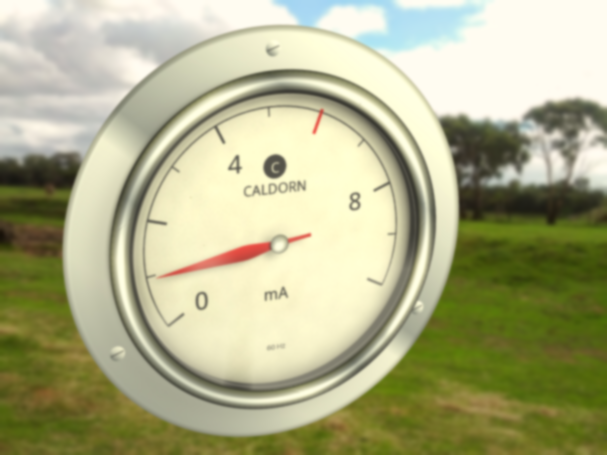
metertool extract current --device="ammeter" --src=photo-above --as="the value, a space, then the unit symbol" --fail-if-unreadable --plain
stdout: 1 mA
